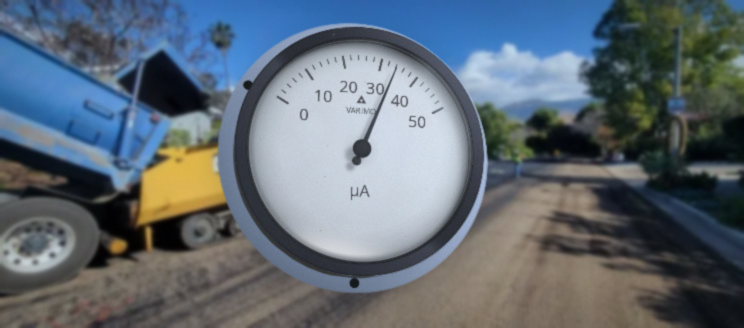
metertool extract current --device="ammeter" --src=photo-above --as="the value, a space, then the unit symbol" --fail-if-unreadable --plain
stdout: 34 µA
